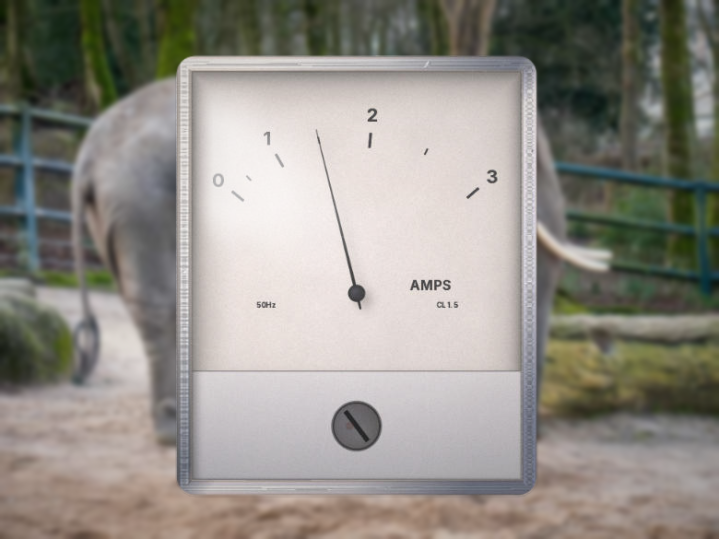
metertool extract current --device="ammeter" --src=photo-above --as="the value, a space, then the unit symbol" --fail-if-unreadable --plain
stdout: 1.5 A
